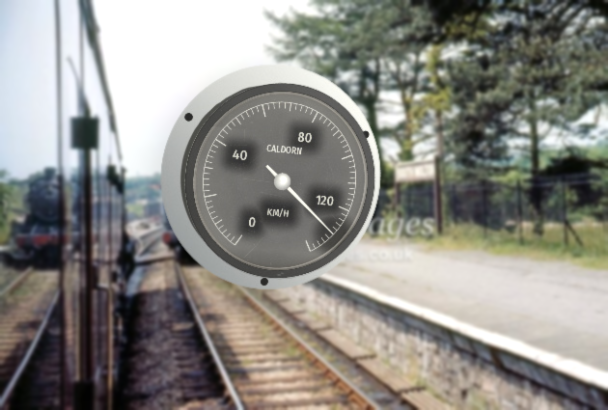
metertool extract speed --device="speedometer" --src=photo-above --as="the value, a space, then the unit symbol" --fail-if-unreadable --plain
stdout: 130 km/h
